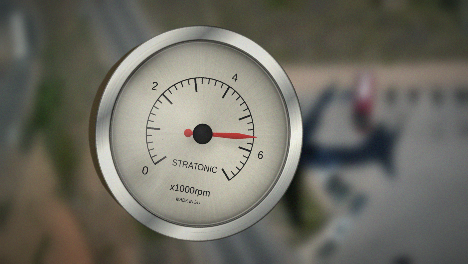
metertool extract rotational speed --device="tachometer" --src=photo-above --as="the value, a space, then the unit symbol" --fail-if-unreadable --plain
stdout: 5600 rpm
